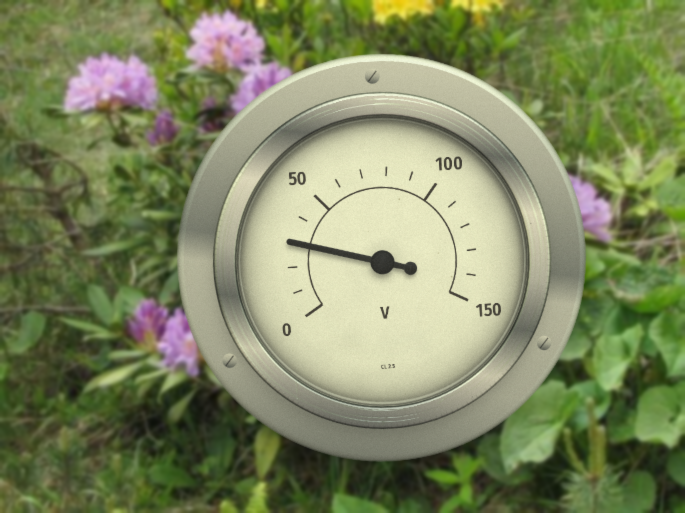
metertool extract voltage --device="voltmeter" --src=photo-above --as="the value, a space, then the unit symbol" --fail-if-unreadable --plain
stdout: 30 V
